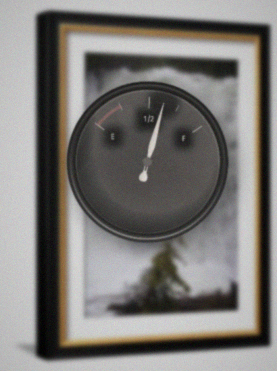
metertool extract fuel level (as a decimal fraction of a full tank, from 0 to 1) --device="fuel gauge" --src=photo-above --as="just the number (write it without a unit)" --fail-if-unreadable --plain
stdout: 0.625
